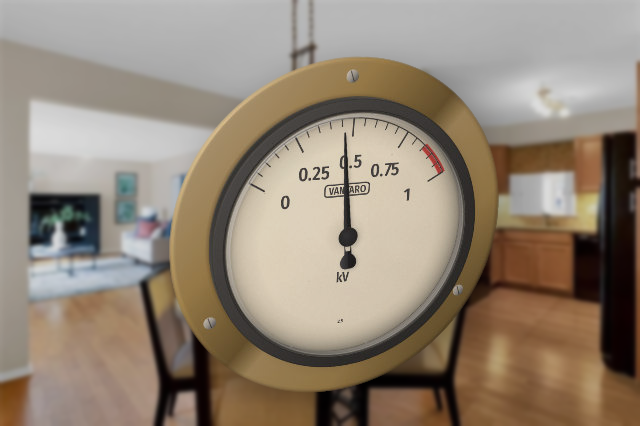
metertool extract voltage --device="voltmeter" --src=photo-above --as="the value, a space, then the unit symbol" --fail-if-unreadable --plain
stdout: 0.45 kV
